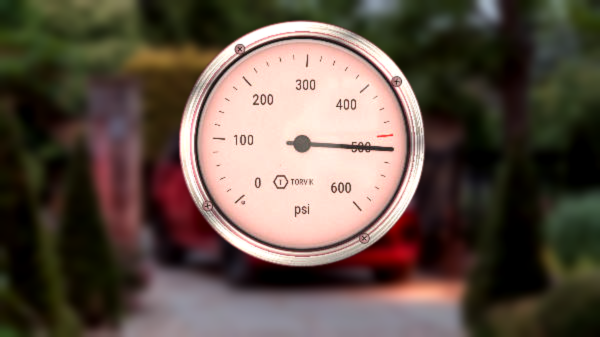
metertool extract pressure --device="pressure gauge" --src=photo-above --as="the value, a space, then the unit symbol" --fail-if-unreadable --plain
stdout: 500 psi
